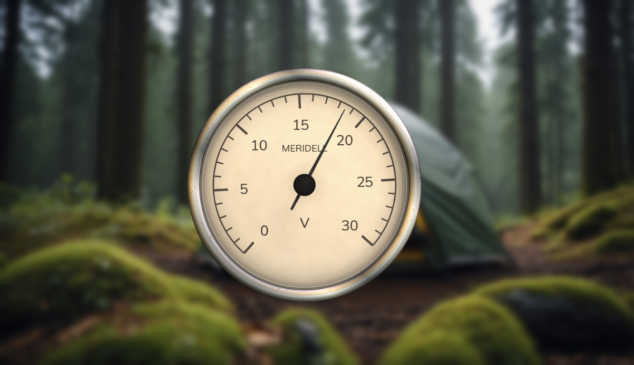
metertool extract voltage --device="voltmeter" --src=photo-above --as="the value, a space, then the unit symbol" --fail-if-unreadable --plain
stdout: 18.5 V
